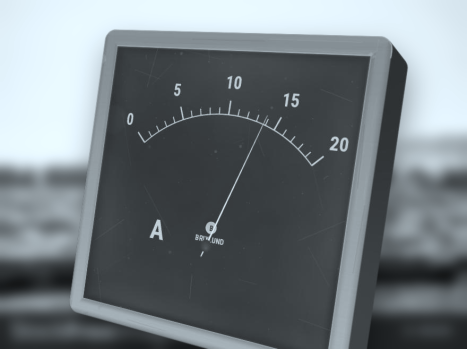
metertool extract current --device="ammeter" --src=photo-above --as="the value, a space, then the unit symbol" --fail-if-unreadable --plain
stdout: 14 A
